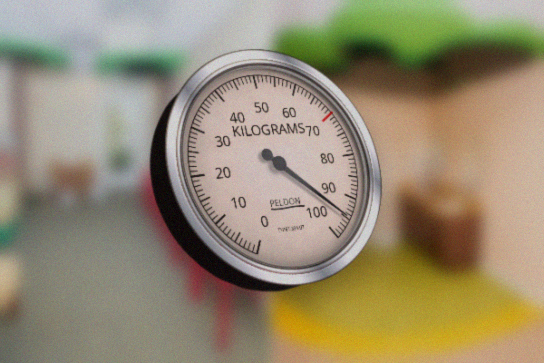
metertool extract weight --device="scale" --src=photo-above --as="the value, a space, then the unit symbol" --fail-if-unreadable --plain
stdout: 95 kg
